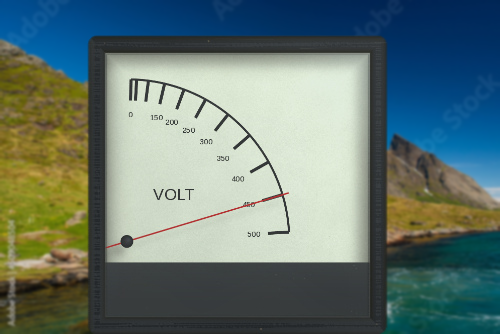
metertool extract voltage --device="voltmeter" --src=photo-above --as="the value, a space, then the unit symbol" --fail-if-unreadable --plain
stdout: 450 V
